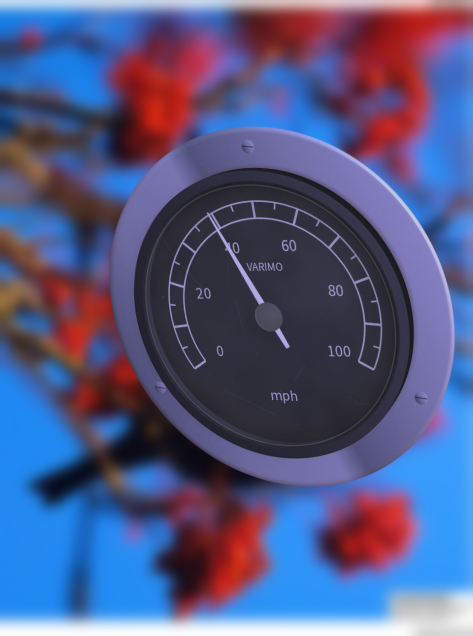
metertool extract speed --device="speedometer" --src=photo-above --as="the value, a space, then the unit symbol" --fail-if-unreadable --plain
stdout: 40 mph
